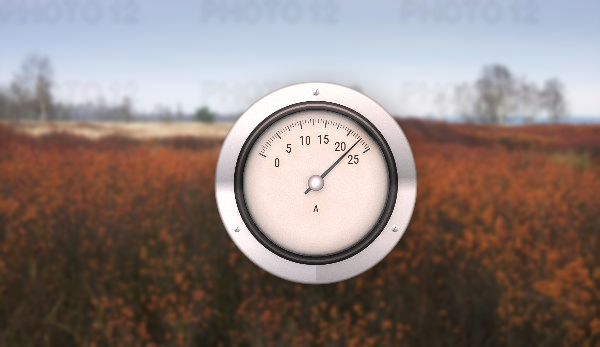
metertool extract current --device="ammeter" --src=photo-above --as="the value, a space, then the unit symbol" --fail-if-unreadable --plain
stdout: 22.5 A
